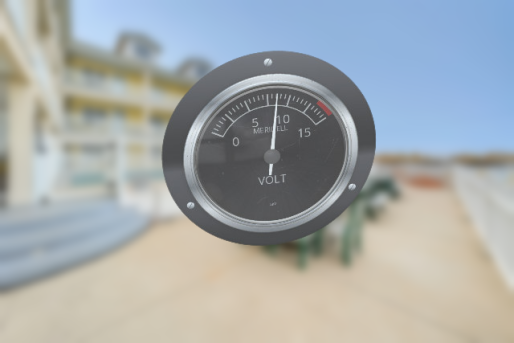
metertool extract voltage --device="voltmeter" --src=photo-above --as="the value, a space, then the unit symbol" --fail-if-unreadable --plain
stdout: 8.5 V
